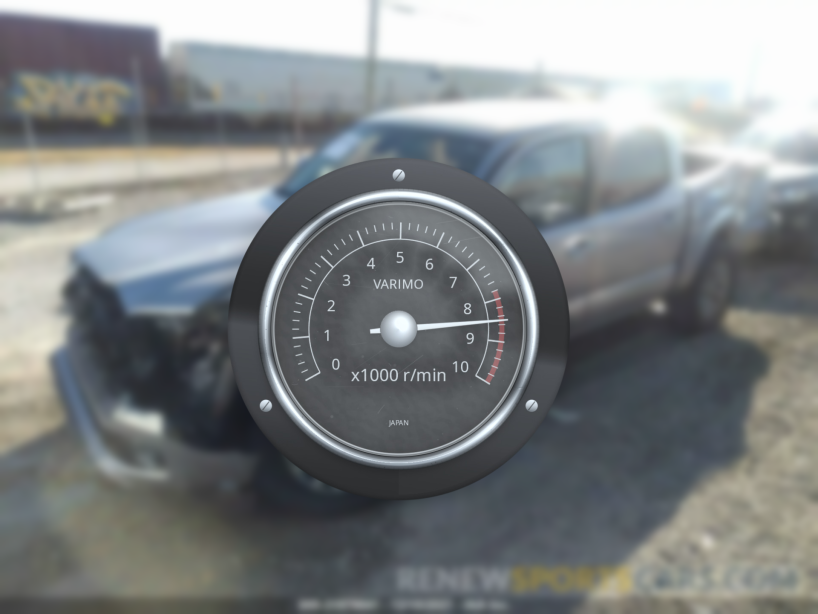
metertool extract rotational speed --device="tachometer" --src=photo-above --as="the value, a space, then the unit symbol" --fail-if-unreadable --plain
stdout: 8500 rpm
